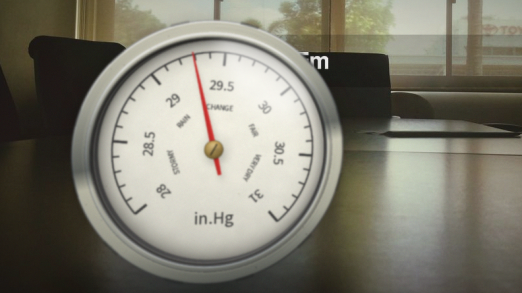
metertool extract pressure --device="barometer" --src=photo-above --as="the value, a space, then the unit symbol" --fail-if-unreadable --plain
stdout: 29.3 inHg
